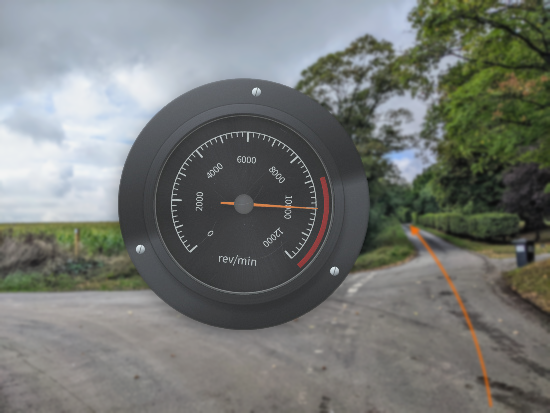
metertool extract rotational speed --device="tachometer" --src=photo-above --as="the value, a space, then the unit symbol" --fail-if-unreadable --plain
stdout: 10000 rpm
